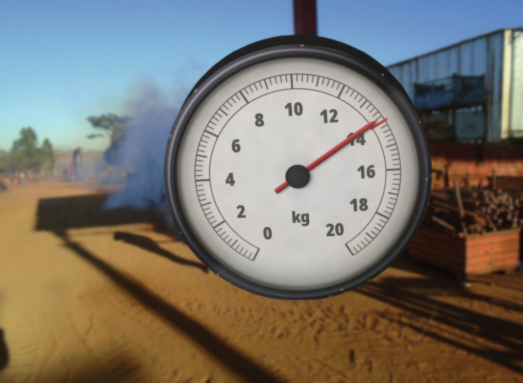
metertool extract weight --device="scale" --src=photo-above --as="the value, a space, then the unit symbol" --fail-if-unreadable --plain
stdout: 13.8 kg
